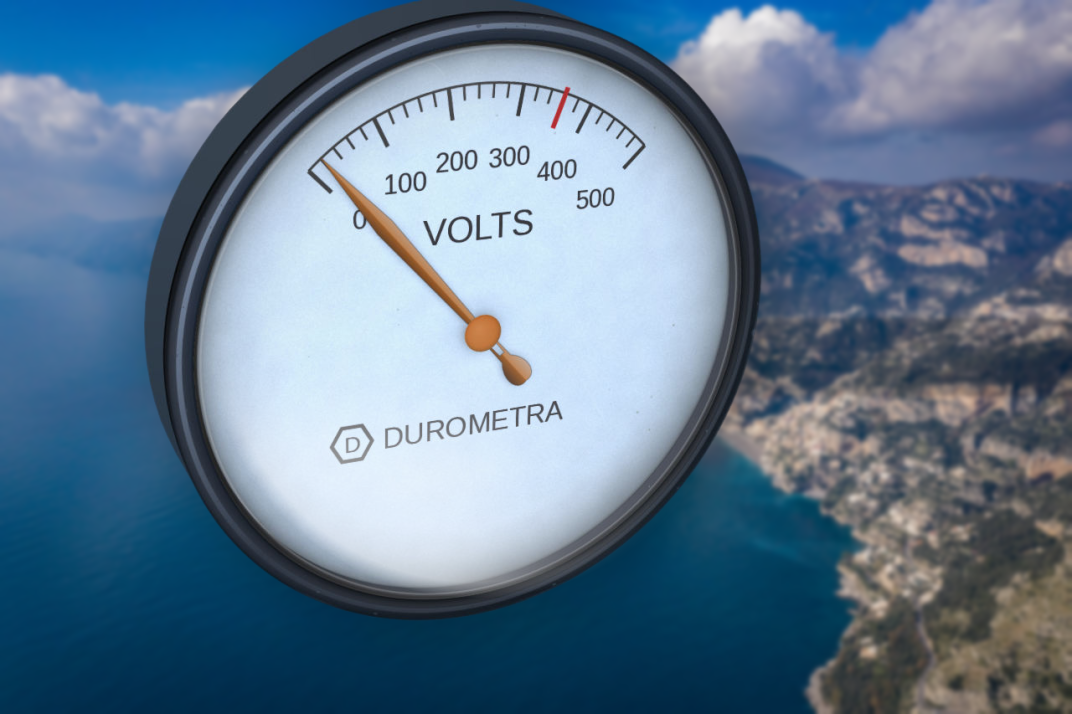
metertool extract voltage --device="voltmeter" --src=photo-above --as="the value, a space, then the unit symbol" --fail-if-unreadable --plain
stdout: 20 V
